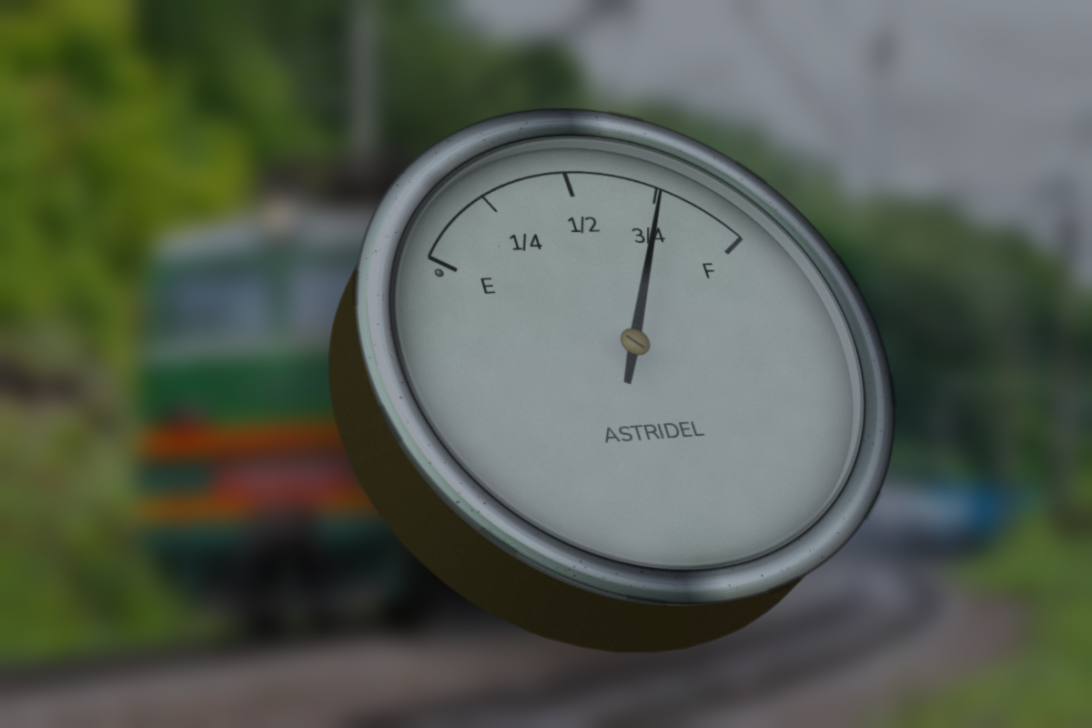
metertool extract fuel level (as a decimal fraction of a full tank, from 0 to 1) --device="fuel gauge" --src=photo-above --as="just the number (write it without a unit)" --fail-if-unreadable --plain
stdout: 0.75
